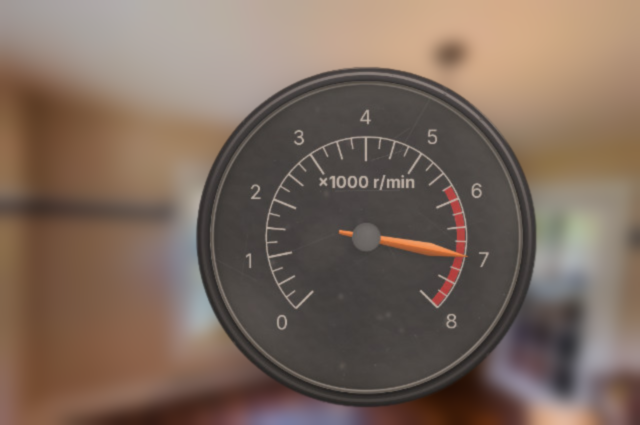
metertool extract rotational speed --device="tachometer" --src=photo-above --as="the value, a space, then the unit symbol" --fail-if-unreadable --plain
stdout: 7000 rpm
